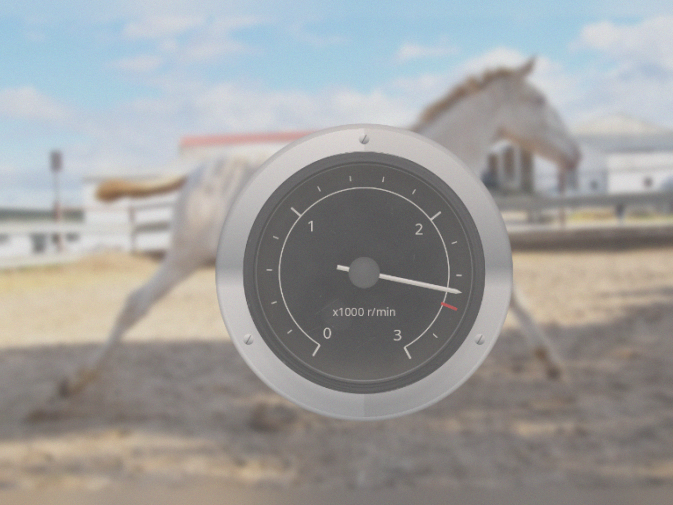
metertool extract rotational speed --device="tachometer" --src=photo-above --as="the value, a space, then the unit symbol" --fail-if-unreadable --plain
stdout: 2500 rpm
